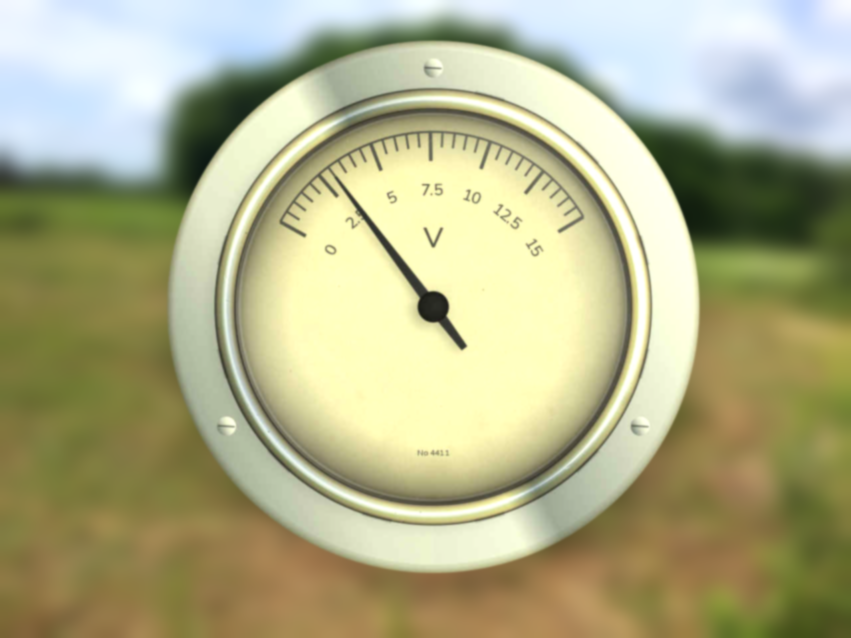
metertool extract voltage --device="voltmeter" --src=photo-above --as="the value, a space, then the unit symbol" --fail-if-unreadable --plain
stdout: 3 V
